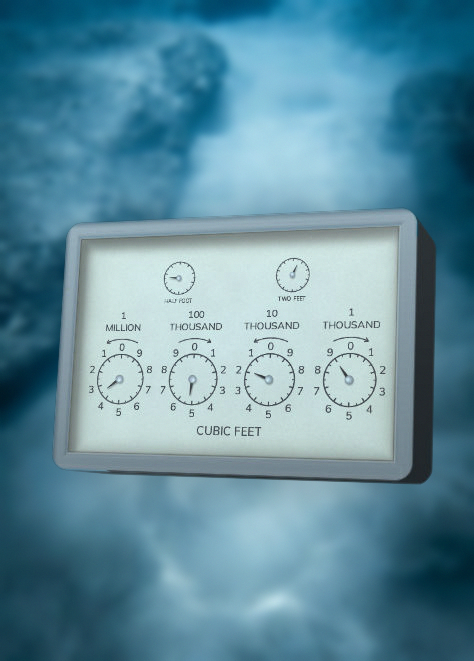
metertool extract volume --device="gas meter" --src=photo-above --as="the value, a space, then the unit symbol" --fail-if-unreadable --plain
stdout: 351900 ft³
